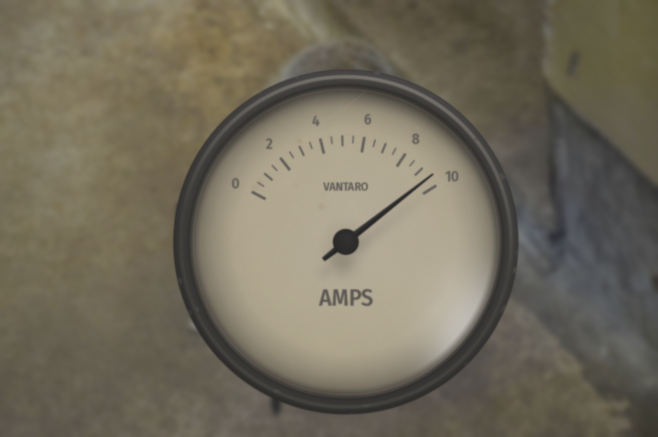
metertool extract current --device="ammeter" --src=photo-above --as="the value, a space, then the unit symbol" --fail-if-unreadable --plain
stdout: 9.5 A
